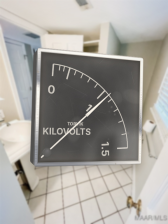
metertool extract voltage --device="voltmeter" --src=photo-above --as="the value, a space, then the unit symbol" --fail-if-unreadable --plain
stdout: 1.05 kV
